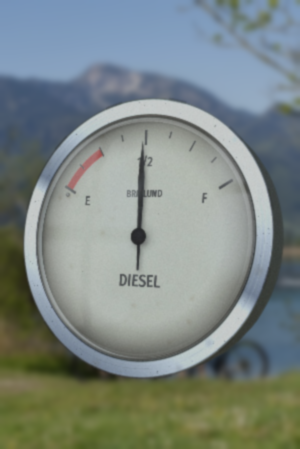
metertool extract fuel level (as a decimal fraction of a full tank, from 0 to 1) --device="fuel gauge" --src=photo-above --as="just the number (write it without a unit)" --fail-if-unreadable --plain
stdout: 0.5
